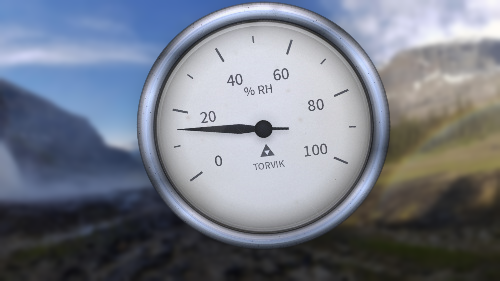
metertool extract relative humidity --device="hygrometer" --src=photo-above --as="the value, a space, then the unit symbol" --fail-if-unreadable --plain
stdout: 15 %
